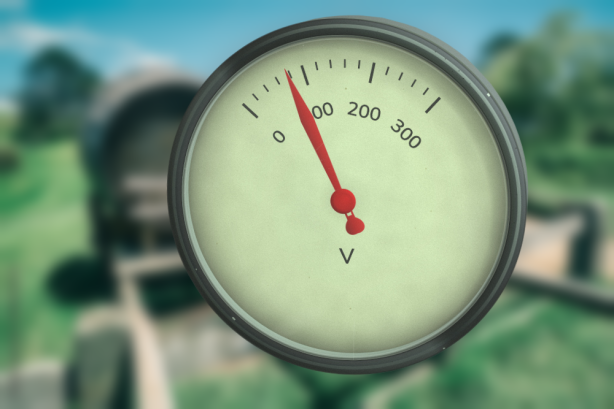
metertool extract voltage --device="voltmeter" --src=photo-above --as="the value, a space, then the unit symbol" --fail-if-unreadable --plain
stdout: 80 V
